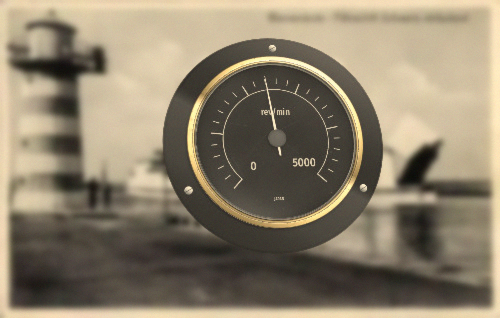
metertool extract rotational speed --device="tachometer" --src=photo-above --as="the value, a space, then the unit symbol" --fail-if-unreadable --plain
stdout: 2400 rpm
